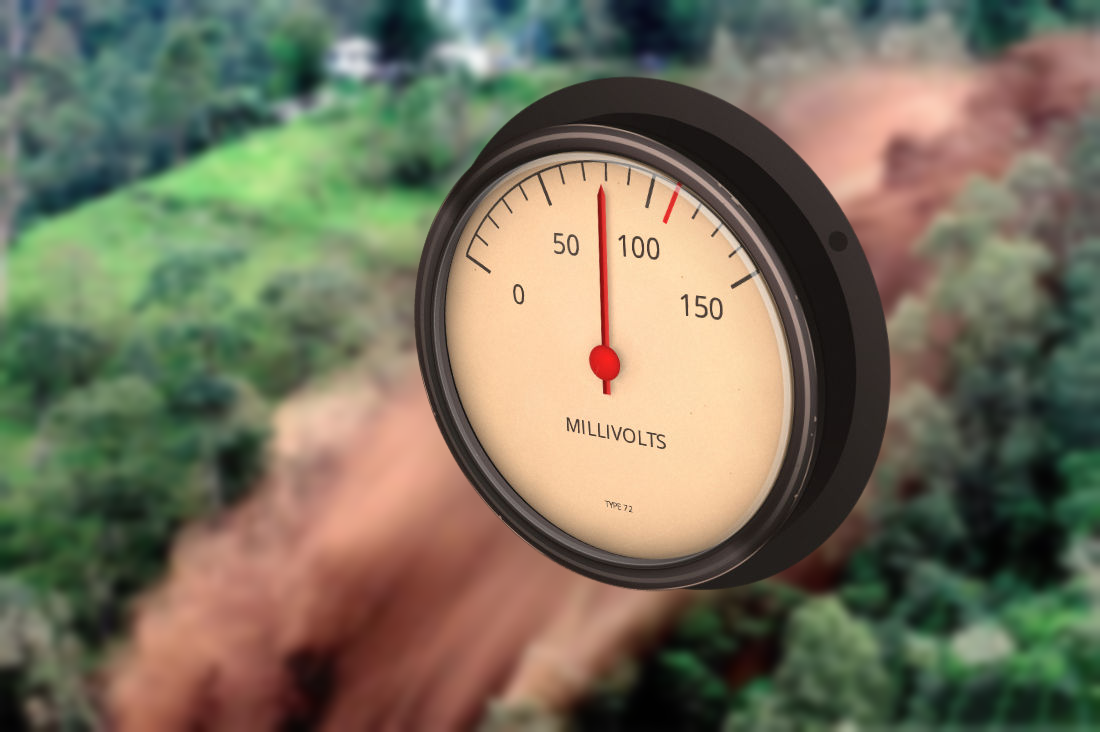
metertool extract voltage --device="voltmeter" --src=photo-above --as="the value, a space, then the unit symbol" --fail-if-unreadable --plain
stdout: 80 mV
